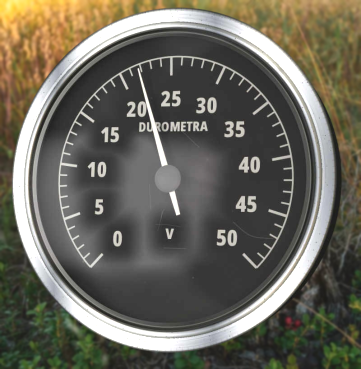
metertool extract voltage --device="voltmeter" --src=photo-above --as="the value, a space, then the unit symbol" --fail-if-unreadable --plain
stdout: 22 V
